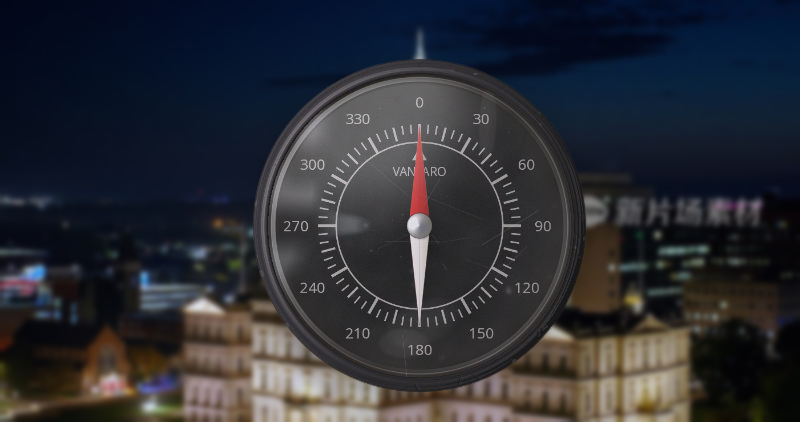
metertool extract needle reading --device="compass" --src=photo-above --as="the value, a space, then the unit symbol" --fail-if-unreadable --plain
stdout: 0 °
